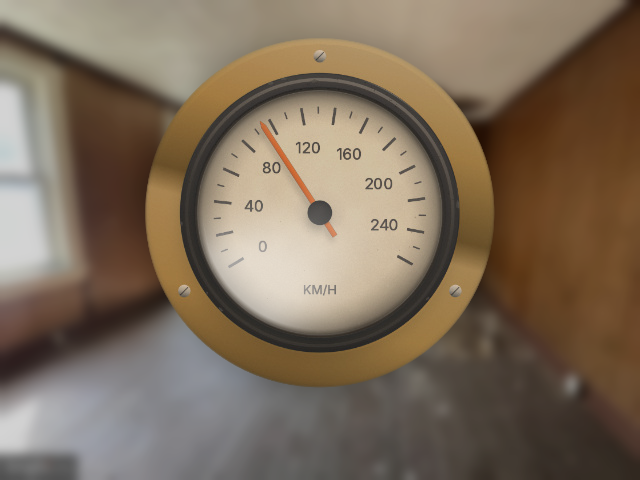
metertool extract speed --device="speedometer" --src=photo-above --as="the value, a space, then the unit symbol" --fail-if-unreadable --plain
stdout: 95 km/h
